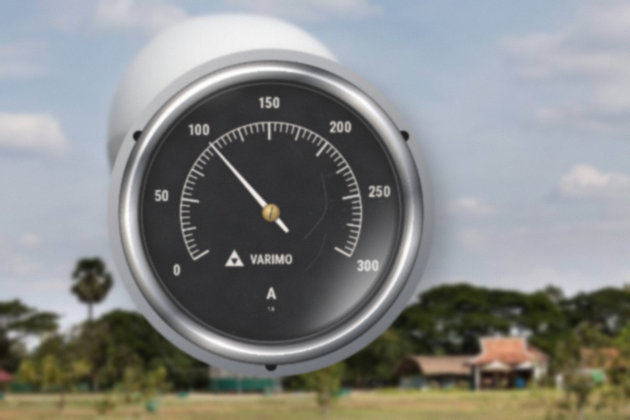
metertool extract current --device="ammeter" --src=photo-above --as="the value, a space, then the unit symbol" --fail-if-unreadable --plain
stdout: 100 A
